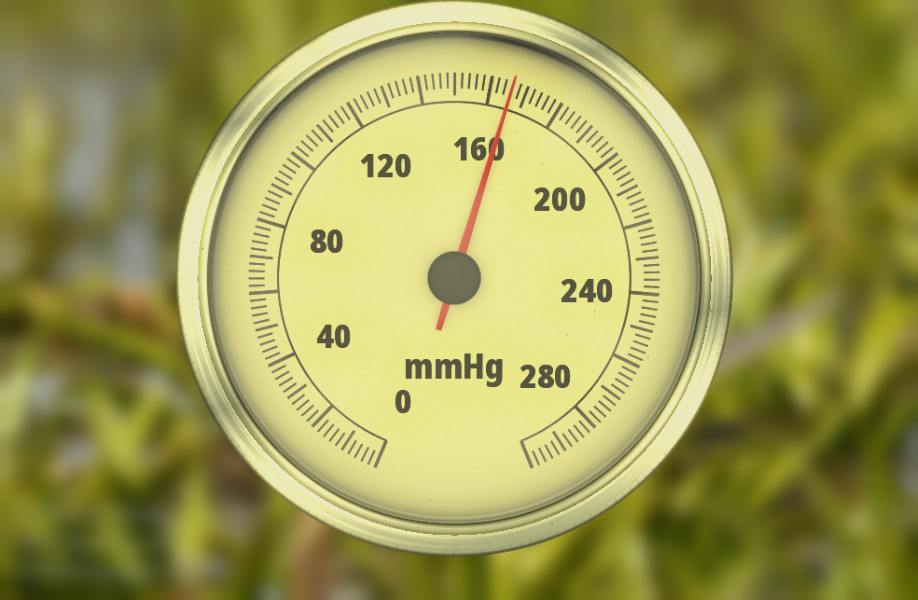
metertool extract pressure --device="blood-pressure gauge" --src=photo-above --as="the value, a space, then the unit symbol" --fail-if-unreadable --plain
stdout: 166 mmHg
